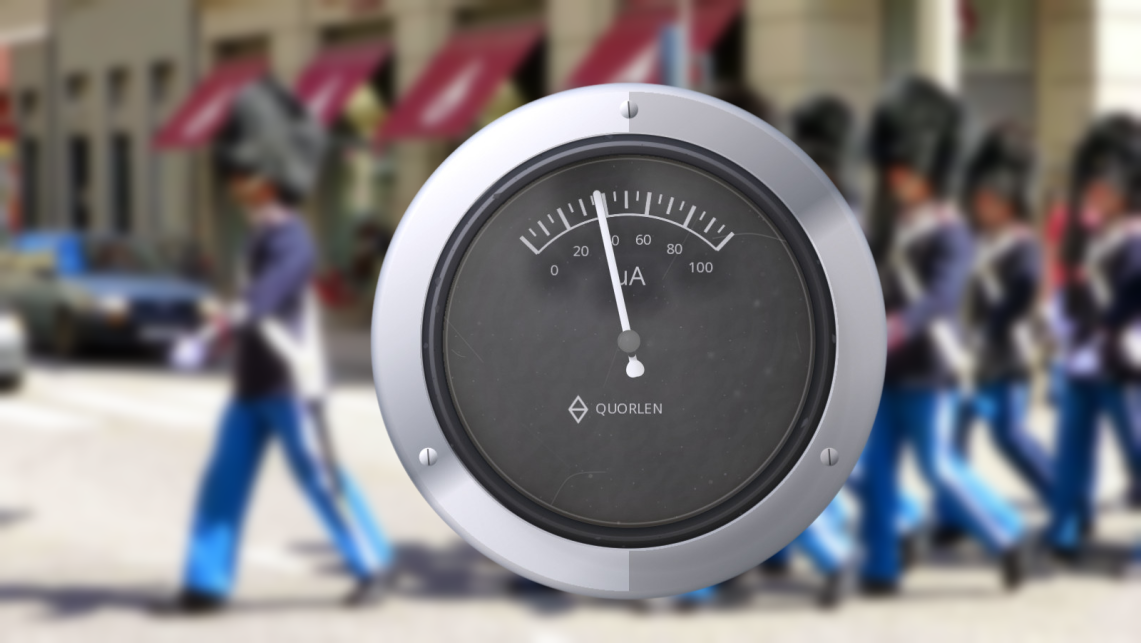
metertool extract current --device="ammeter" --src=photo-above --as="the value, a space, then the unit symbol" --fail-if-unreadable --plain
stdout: 37.5 µA
